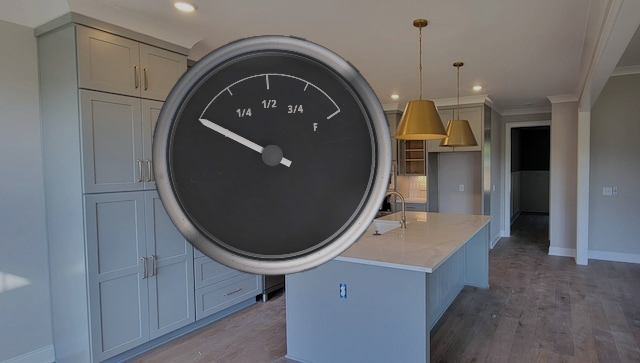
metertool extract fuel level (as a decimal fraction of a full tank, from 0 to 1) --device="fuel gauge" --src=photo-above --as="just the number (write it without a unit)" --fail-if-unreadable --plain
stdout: 0
